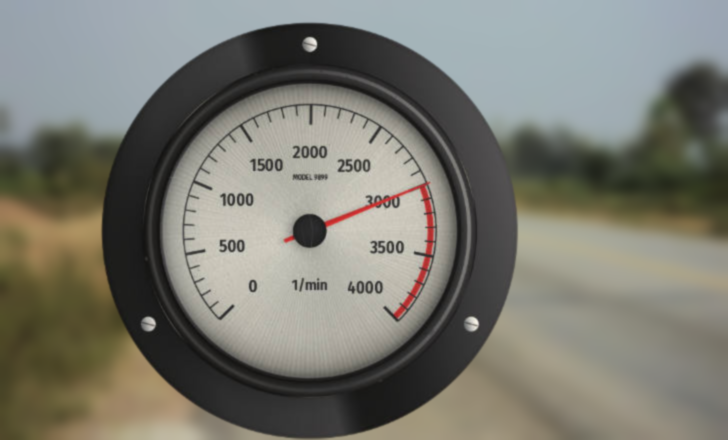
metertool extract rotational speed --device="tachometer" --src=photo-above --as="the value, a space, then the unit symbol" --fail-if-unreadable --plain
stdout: 3000 rpm
